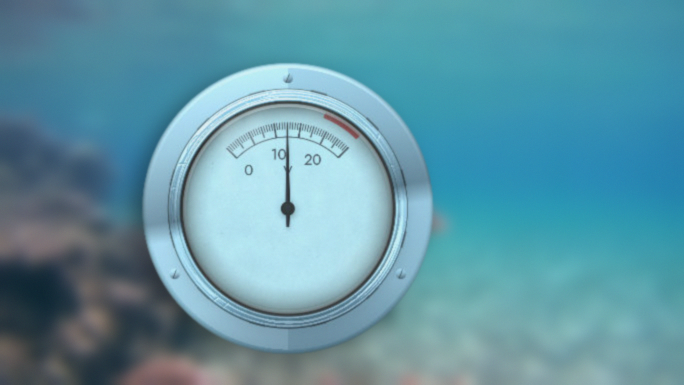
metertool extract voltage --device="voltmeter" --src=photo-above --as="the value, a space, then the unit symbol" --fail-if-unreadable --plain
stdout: 12.5 V
